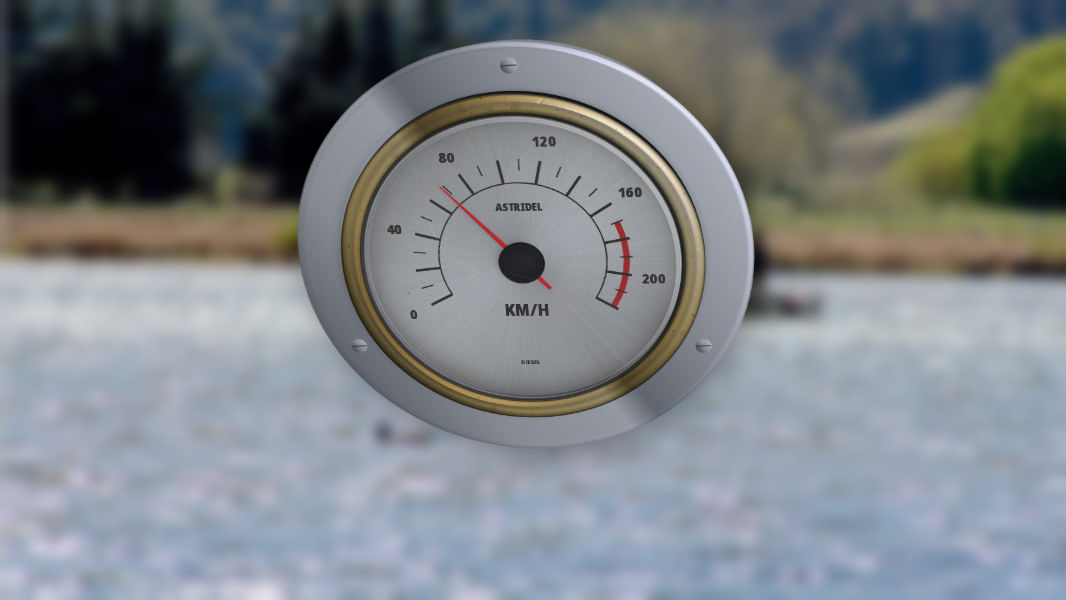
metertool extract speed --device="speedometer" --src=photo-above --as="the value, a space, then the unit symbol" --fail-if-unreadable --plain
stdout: 70 km/h
